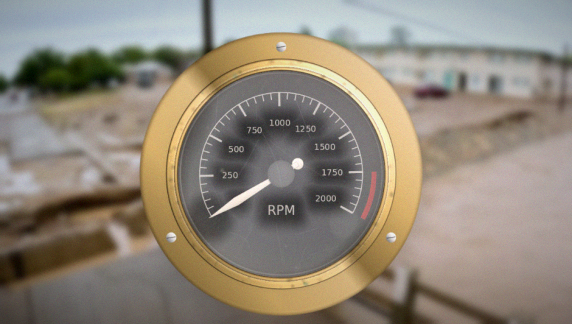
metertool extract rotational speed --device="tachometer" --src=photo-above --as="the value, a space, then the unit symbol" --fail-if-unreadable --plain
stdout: 0 rpm
